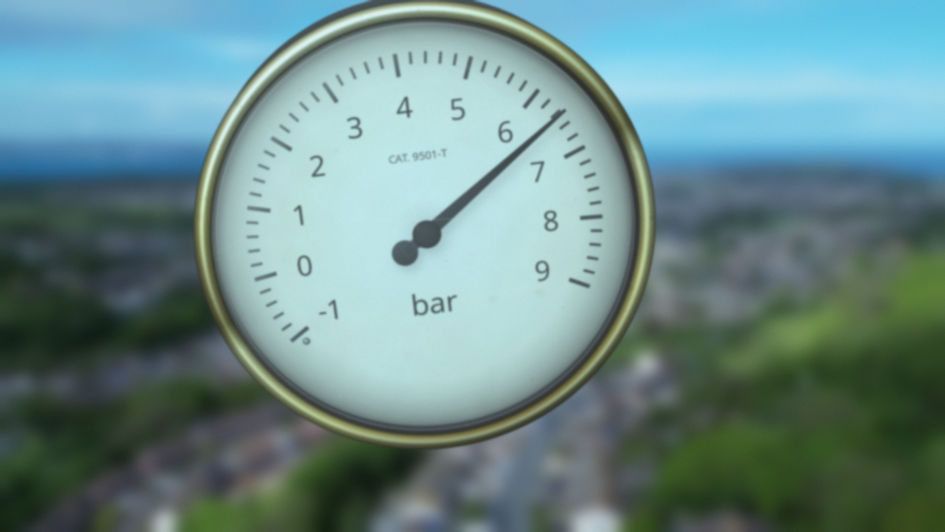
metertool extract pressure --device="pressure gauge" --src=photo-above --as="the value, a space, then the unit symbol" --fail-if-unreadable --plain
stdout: 6.4 bar
